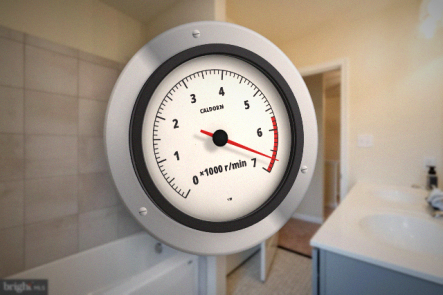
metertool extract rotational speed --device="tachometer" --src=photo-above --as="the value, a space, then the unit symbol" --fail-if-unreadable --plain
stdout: 6700 rpm
